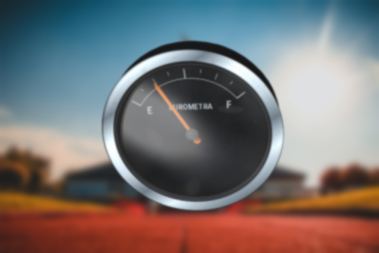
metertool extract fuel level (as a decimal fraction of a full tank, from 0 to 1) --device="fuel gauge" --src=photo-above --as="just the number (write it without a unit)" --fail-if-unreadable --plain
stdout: 0.25
